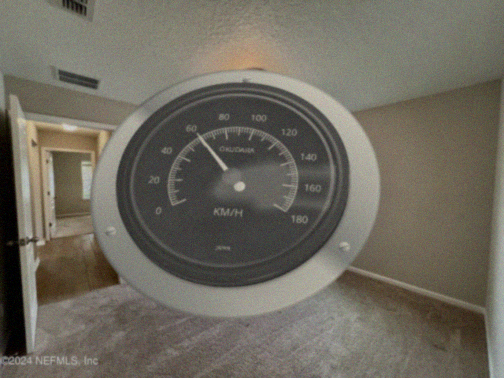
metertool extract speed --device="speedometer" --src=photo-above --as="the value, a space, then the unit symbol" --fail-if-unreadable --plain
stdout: 60 km/h
